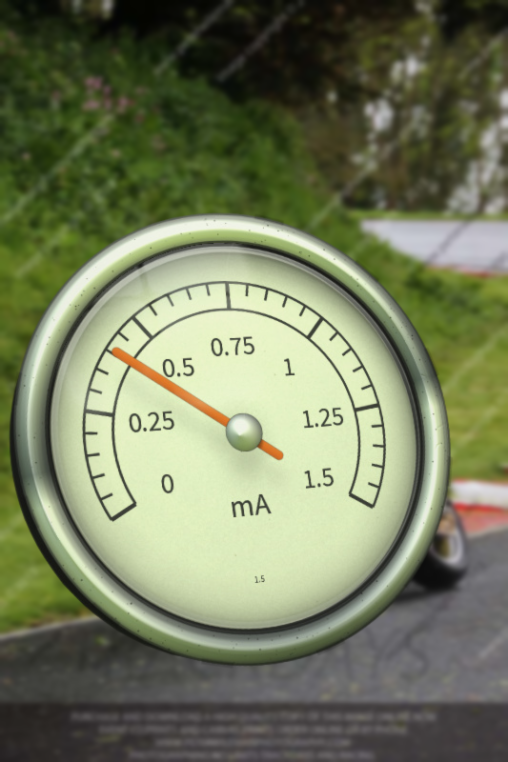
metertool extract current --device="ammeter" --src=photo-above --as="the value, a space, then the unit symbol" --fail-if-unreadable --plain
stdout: 0.4 mA
